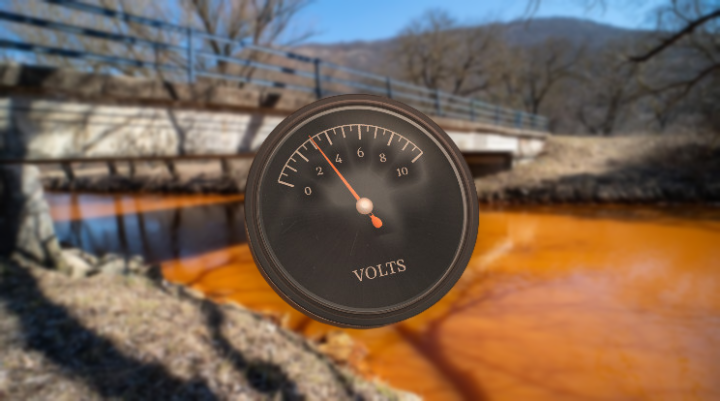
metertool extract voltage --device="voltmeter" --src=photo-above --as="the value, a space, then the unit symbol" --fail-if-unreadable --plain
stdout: 3 V
